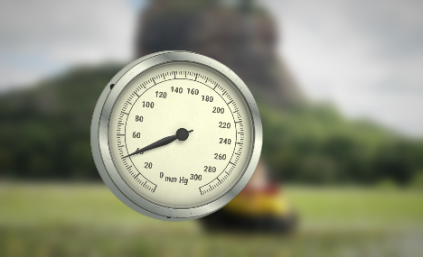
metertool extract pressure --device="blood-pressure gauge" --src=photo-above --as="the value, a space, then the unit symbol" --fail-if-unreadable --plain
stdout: 40 mmHg
